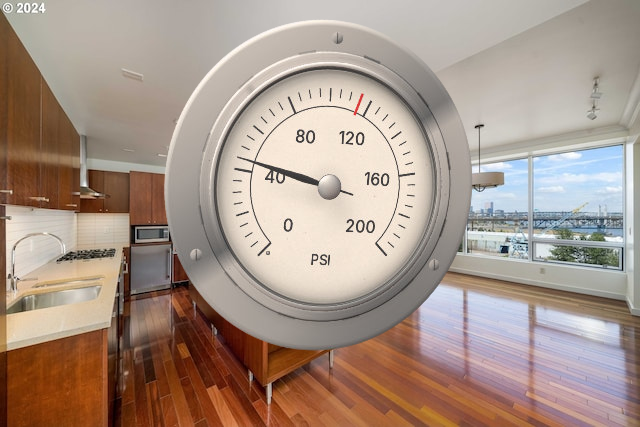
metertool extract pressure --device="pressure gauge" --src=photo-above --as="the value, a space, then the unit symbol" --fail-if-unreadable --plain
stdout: 45 psi
